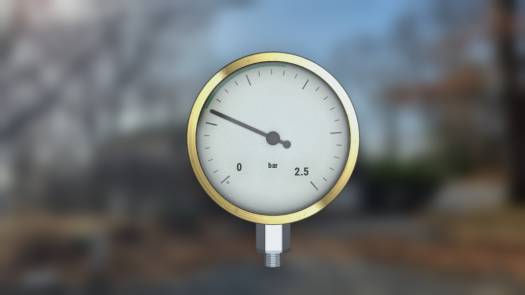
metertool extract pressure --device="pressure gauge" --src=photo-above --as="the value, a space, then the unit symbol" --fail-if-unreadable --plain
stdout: 0.6 bar
